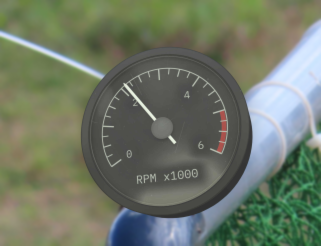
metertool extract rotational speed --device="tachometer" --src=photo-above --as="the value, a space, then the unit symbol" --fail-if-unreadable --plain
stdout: 2125 rpm
